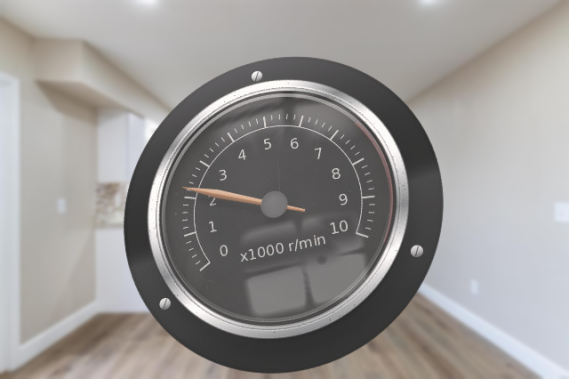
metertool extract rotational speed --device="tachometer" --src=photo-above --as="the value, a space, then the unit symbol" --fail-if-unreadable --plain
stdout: 2200 rpm
